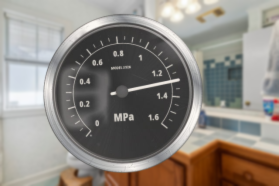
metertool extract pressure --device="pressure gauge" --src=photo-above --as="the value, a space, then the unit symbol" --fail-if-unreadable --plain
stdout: 1.3 MPa
